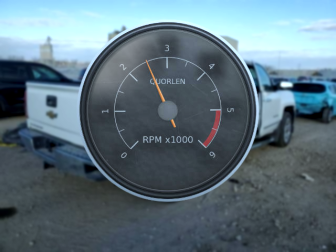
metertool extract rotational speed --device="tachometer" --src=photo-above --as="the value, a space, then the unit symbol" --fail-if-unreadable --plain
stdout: 2500 rpm
